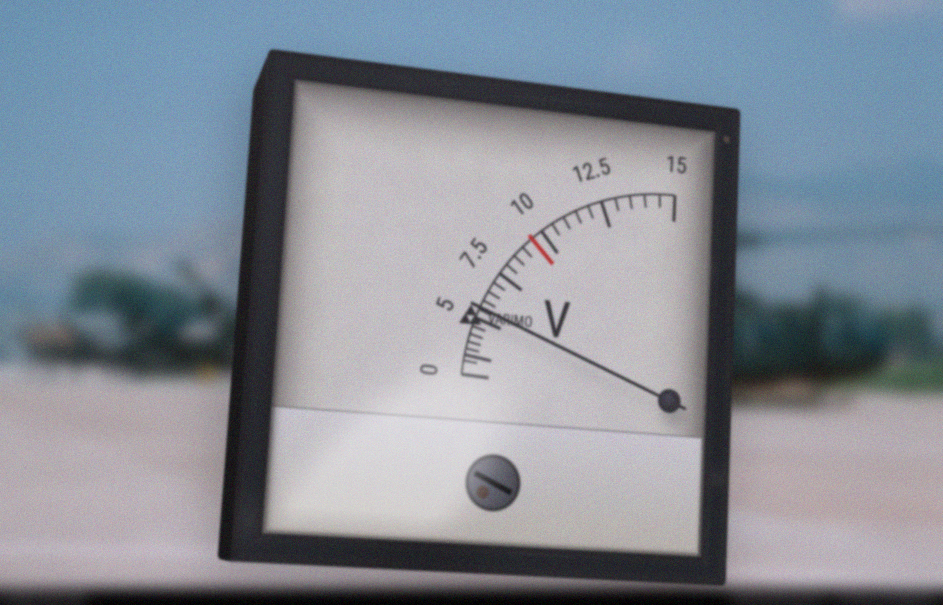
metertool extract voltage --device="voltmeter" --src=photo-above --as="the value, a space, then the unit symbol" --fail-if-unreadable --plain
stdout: 5.5 V
